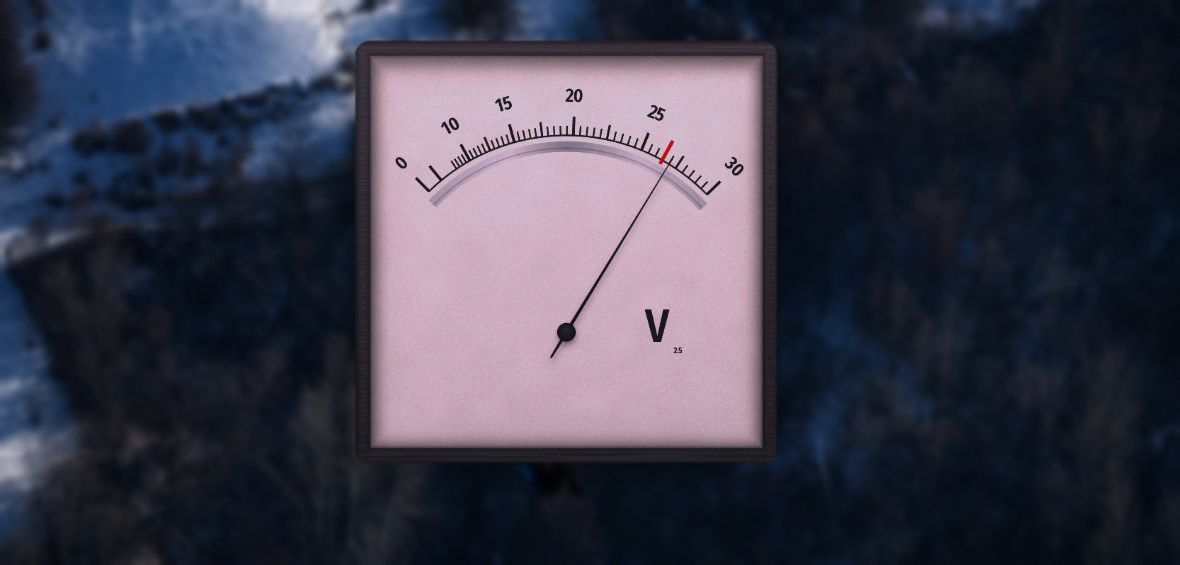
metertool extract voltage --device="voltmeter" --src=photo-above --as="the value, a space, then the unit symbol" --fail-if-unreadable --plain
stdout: 27 V
